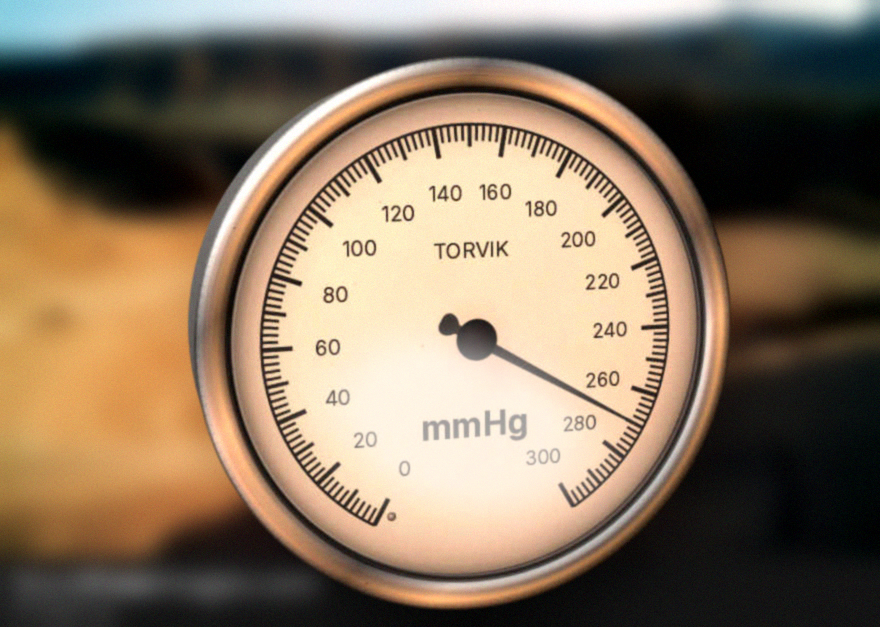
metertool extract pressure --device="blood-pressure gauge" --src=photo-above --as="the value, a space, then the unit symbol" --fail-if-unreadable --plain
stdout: 270 mmHg
